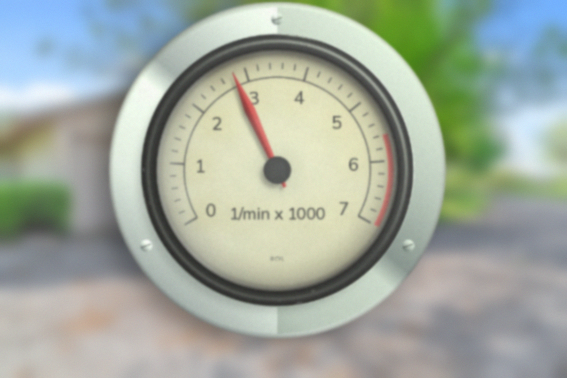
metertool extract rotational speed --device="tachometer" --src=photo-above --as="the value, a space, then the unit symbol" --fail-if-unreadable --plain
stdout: 2800 rpm
